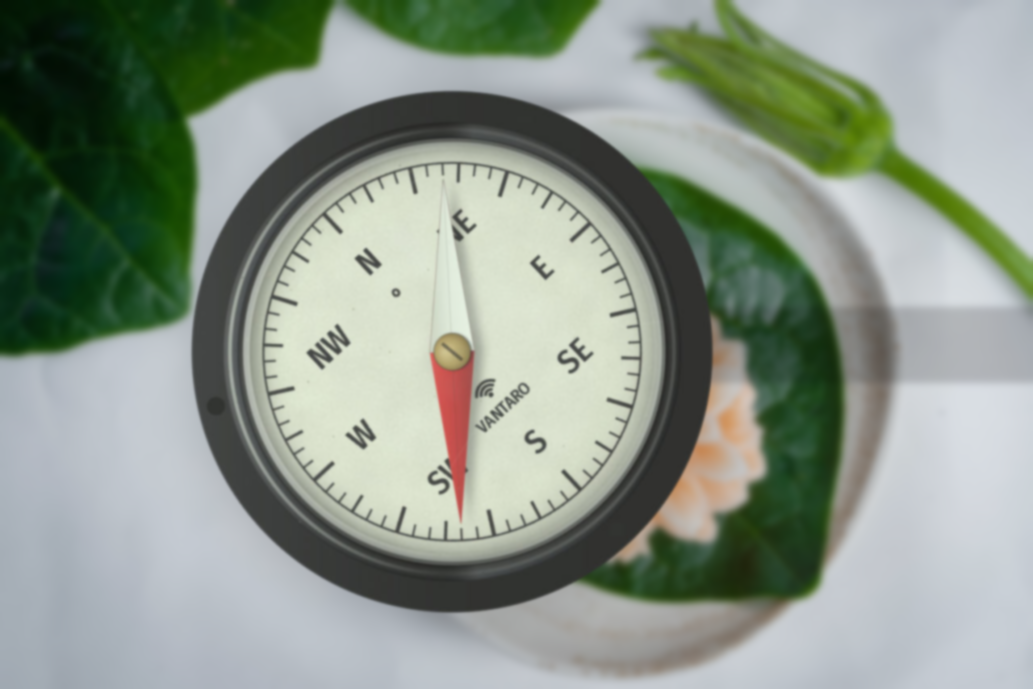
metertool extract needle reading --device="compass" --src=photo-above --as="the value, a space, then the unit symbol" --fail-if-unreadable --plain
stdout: 220 °
